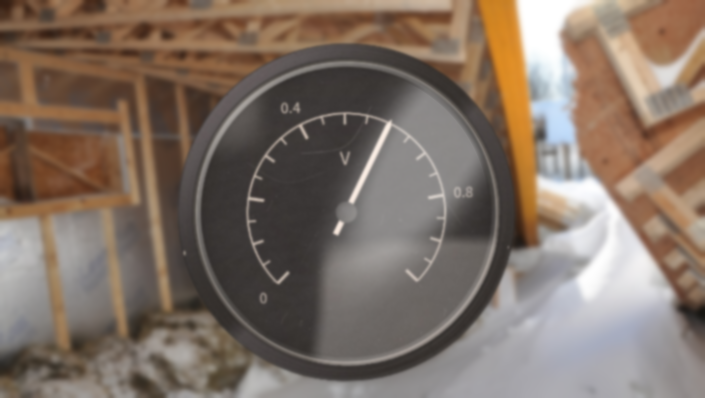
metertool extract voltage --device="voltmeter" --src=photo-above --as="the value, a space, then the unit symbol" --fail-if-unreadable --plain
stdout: 0.6 V
